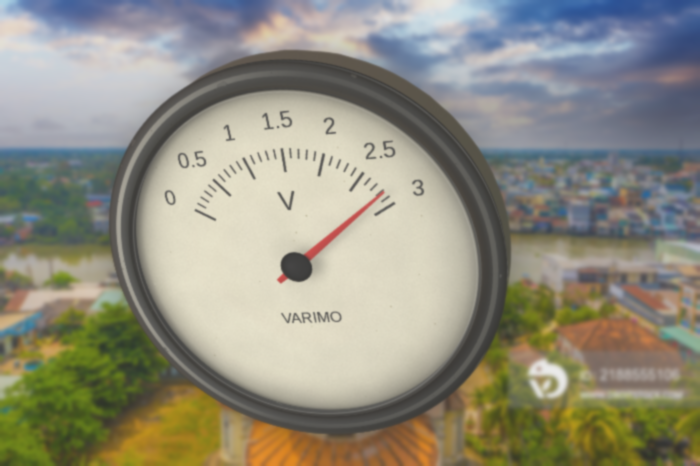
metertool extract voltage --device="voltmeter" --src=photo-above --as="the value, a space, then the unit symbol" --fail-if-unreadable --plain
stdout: 2.8 V
